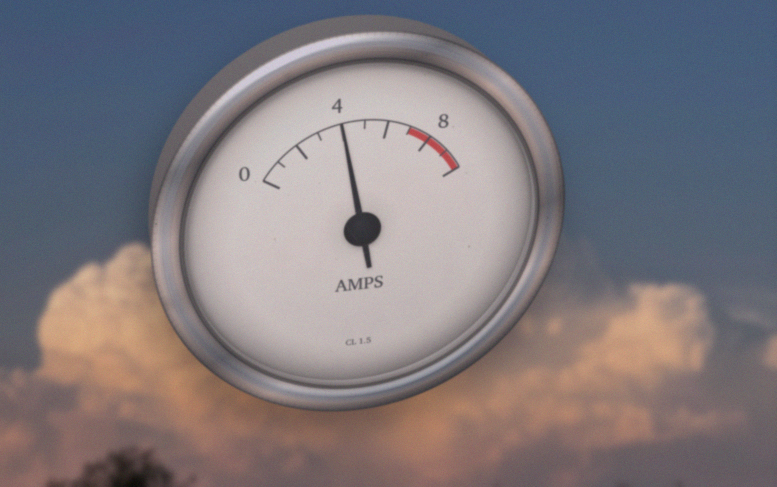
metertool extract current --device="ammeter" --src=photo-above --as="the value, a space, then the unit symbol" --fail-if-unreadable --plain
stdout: 4 A
